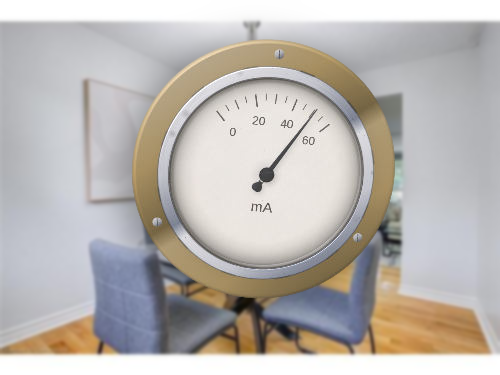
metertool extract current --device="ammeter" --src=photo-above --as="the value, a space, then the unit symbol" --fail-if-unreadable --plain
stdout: 50 mA
